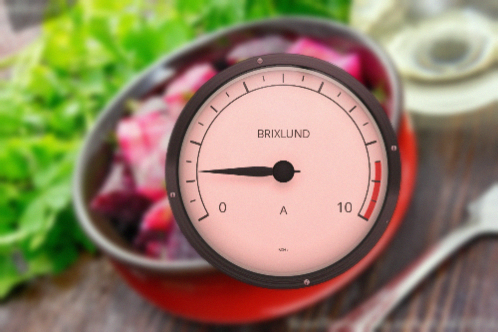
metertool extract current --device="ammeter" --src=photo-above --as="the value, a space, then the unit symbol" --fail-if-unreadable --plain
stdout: 1.25 A
